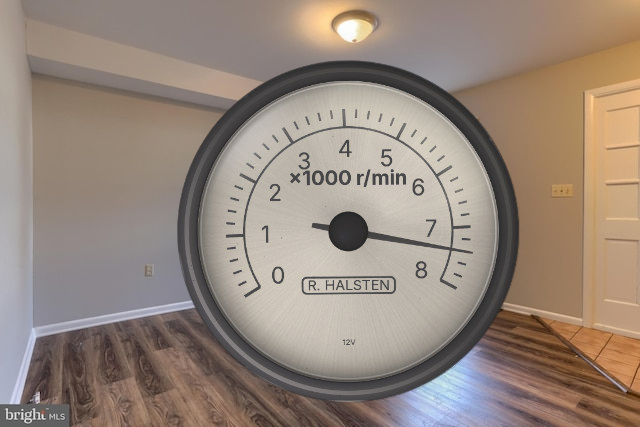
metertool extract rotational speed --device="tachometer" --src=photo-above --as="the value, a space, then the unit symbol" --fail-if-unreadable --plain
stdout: 7400 rpm
